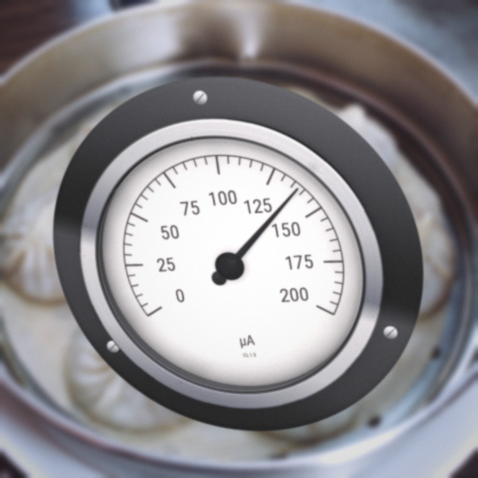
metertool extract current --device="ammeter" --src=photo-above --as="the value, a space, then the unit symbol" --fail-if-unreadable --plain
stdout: 137.5 µA
